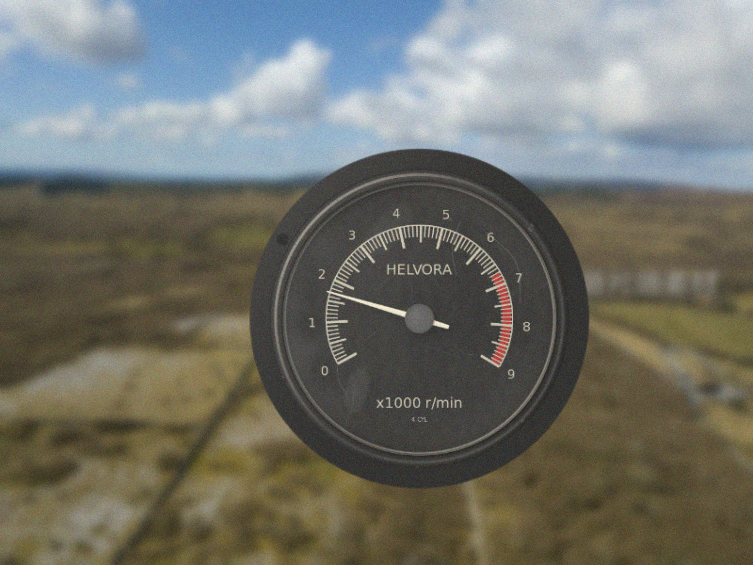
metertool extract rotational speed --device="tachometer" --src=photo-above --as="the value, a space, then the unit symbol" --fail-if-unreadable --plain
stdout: 1700 rpm
